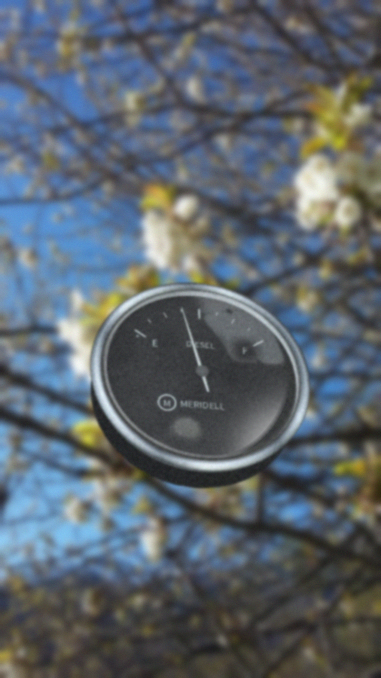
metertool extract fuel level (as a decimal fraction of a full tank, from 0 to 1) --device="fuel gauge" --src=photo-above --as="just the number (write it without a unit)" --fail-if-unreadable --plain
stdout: 0.375
